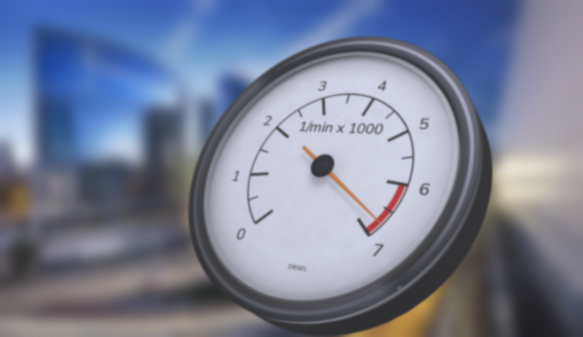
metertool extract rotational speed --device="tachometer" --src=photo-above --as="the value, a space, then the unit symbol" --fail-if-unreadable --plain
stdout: 6750 rpm
